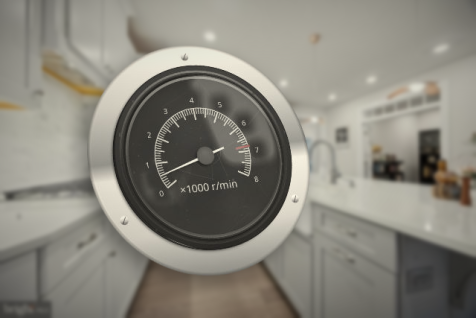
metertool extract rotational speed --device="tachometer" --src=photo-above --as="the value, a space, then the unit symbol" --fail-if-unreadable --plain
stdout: 500 rpm
